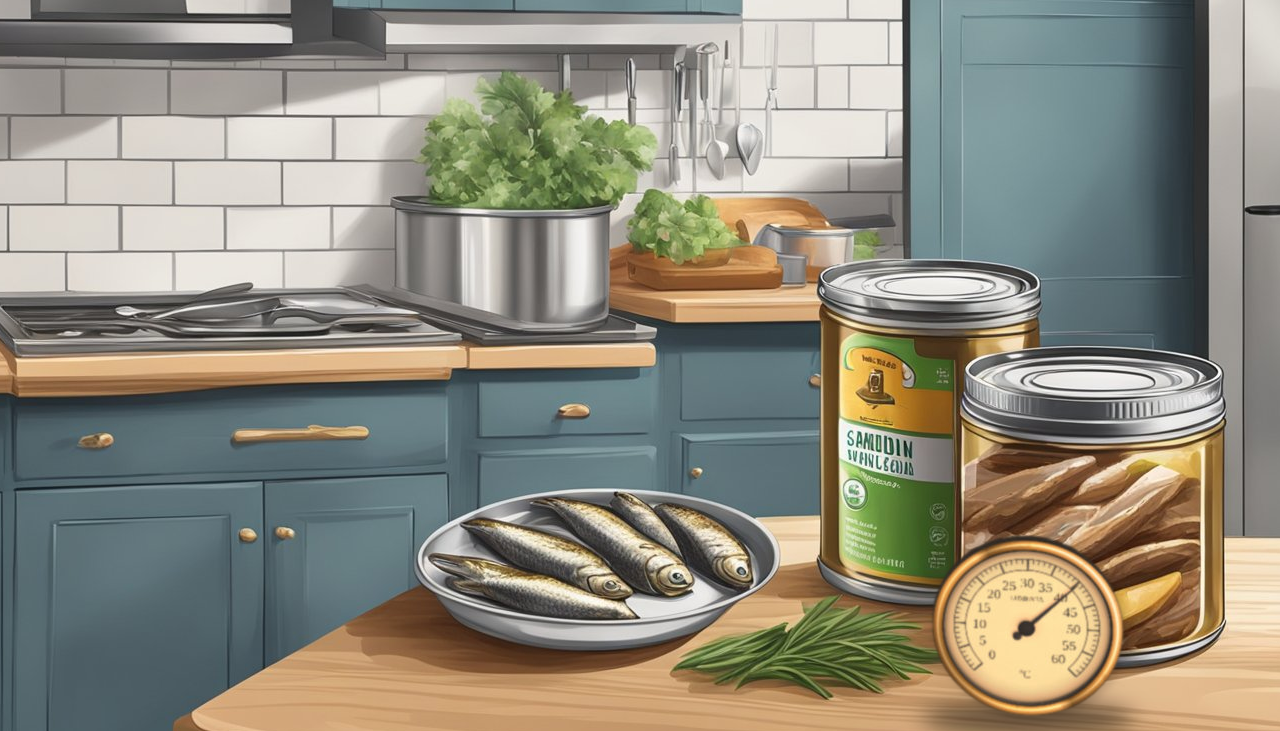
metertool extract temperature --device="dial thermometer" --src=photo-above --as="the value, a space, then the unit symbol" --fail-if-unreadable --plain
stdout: 40 °C
